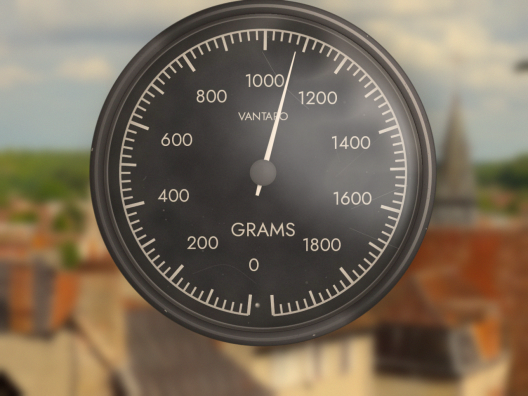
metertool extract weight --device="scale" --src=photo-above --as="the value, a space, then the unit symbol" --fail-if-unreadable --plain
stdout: 1080 g
